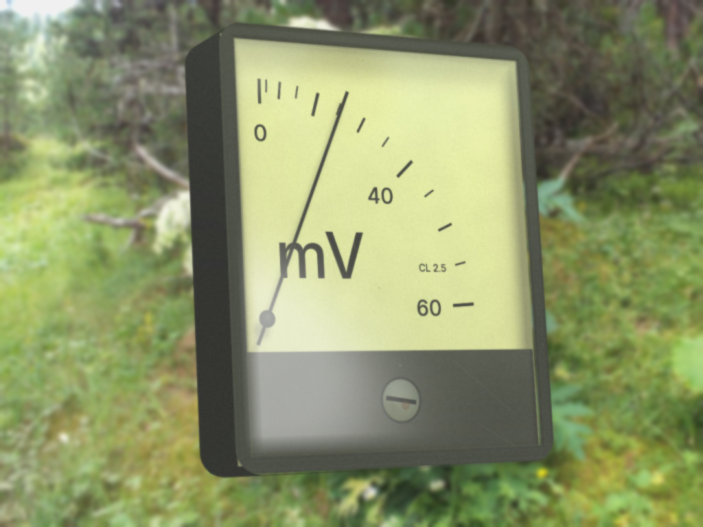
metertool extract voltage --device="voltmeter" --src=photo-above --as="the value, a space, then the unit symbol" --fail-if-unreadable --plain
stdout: 25 mV
